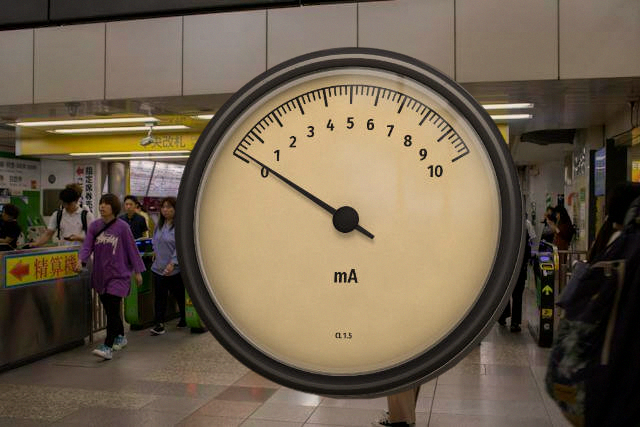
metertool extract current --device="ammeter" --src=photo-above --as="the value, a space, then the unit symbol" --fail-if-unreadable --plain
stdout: 0.2 mA
